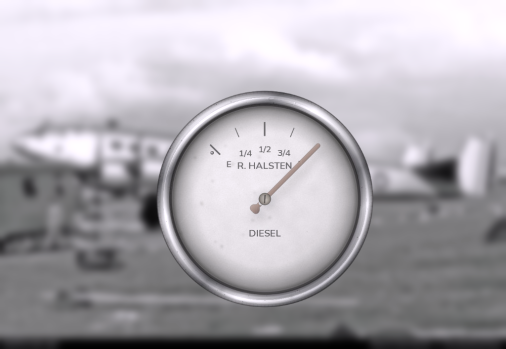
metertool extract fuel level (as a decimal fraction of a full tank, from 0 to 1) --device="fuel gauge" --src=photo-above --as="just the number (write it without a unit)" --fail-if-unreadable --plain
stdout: 1
